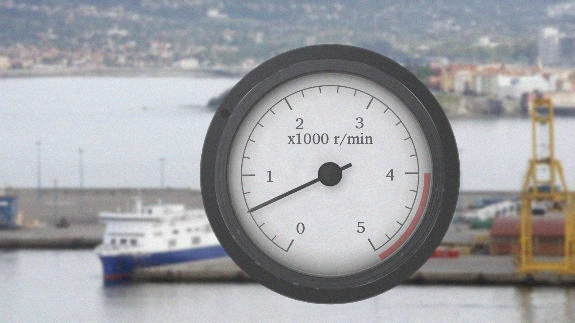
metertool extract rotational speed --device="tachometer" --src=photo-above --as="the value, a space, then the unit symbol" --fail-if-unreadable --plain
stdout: 600 rpm
